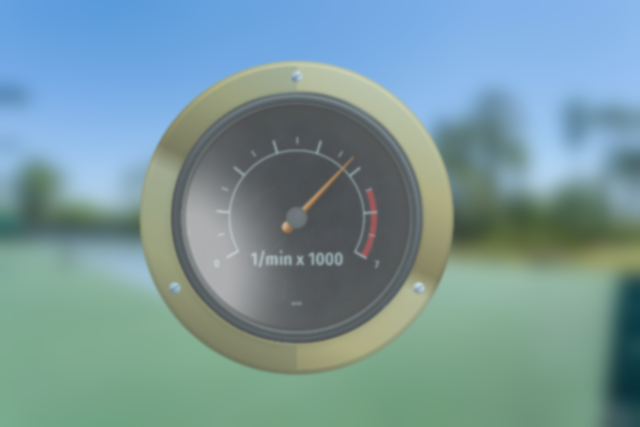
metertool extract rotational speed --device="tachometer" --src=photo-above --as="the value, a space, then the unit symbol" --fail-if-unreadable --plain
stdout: 4750 rpm
